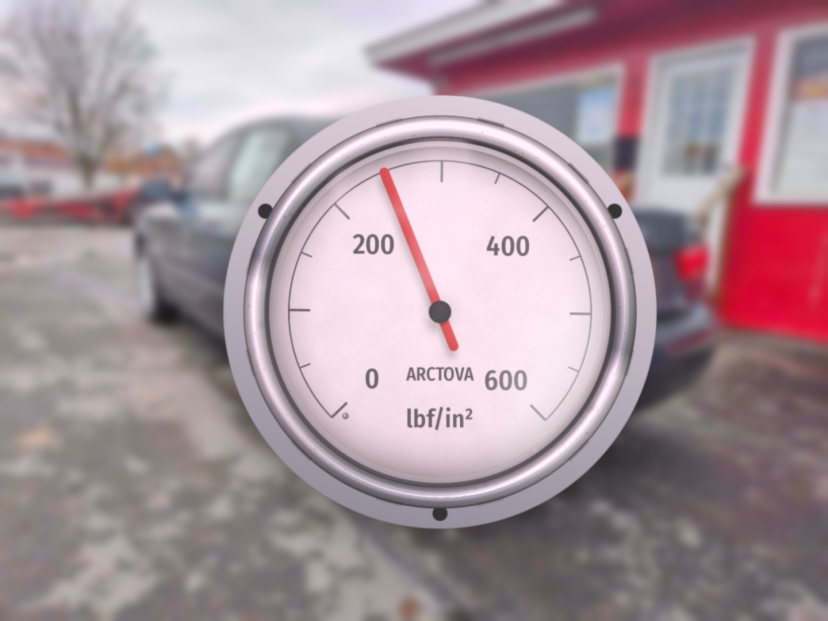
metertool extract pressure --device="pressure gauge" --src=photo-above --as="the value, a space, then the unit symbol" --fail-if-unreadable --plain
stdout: 250 psi
